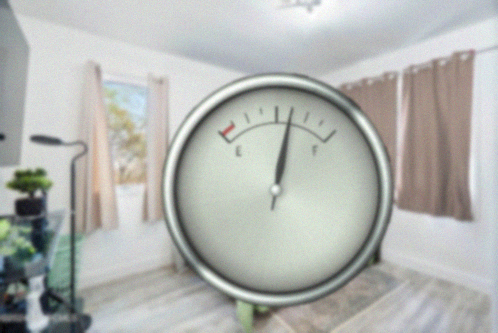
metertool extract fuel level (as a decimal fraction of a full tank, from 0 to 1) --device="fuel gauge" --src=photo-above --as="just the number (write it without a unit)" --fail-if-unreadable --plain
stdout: 0.625
